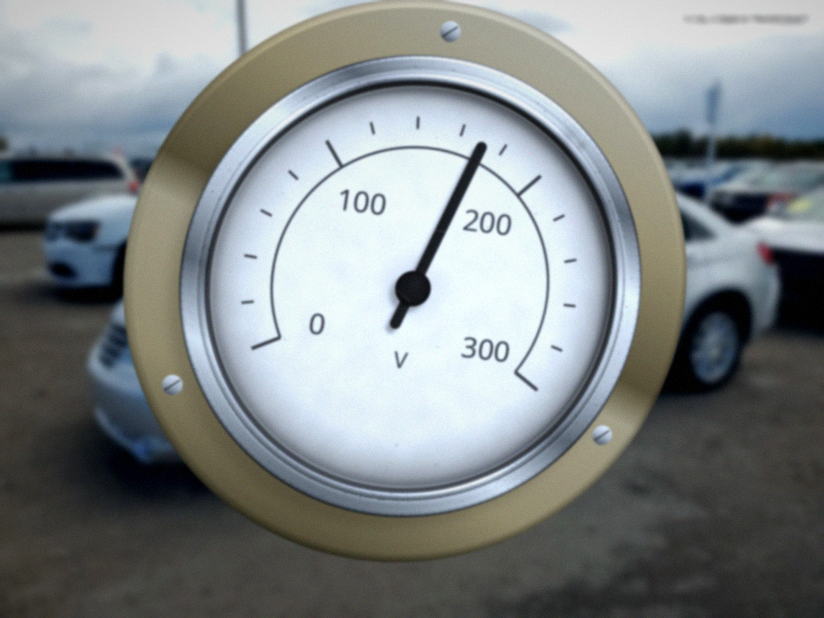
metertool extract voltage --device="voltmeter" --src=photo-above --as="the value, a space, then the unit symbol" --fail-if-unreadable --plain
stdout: 170 V
